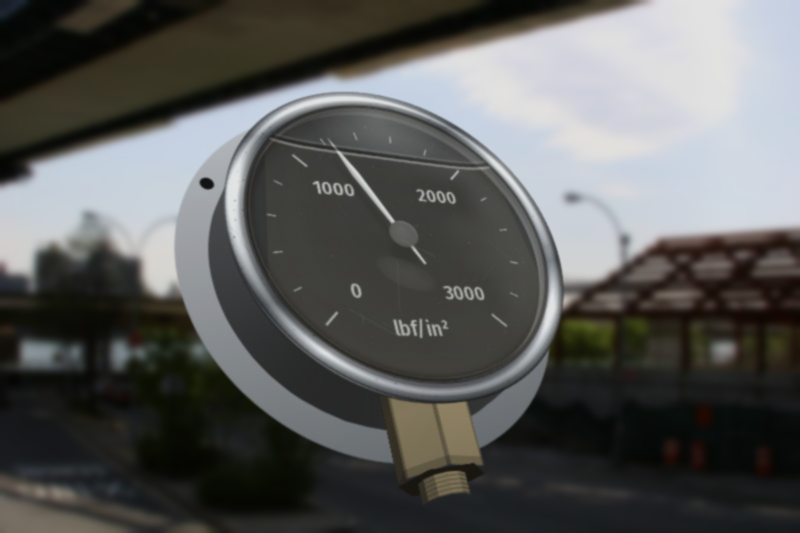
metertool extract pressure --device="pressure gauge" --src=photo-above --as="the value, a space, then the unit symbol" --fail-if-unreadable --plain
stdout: 1200 psi
